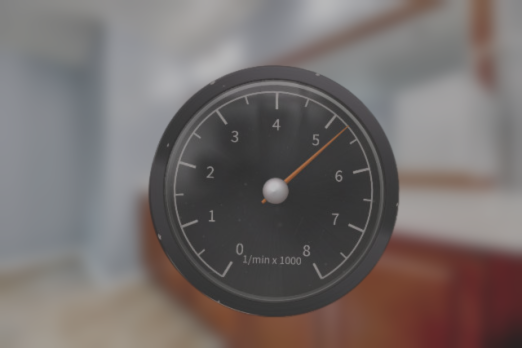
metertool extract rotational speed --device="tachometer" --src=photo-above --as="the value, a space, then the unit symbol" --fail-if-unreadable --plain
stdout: 5250 rpm
